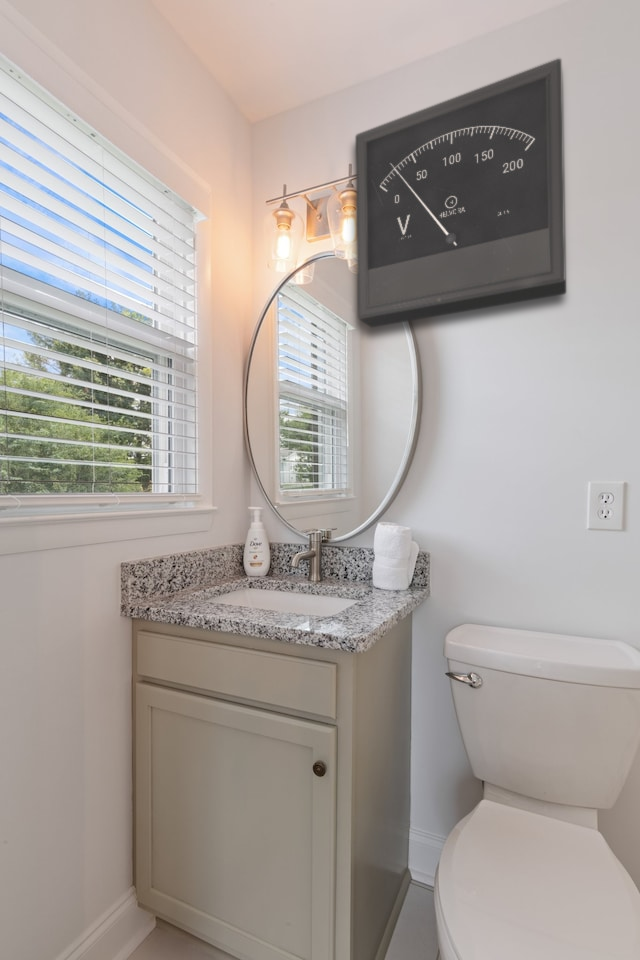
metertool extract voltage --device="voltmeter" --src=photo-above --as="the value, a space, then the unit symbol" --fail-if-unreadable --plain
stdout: 25 V
